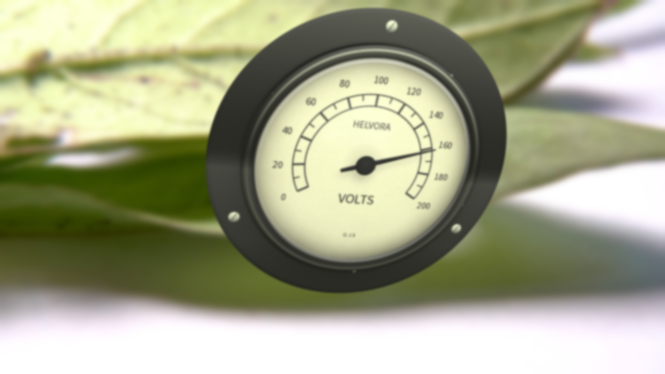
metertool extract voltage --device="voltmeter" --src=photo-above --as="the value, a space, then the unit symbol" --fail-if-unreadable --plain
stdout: 160 V
